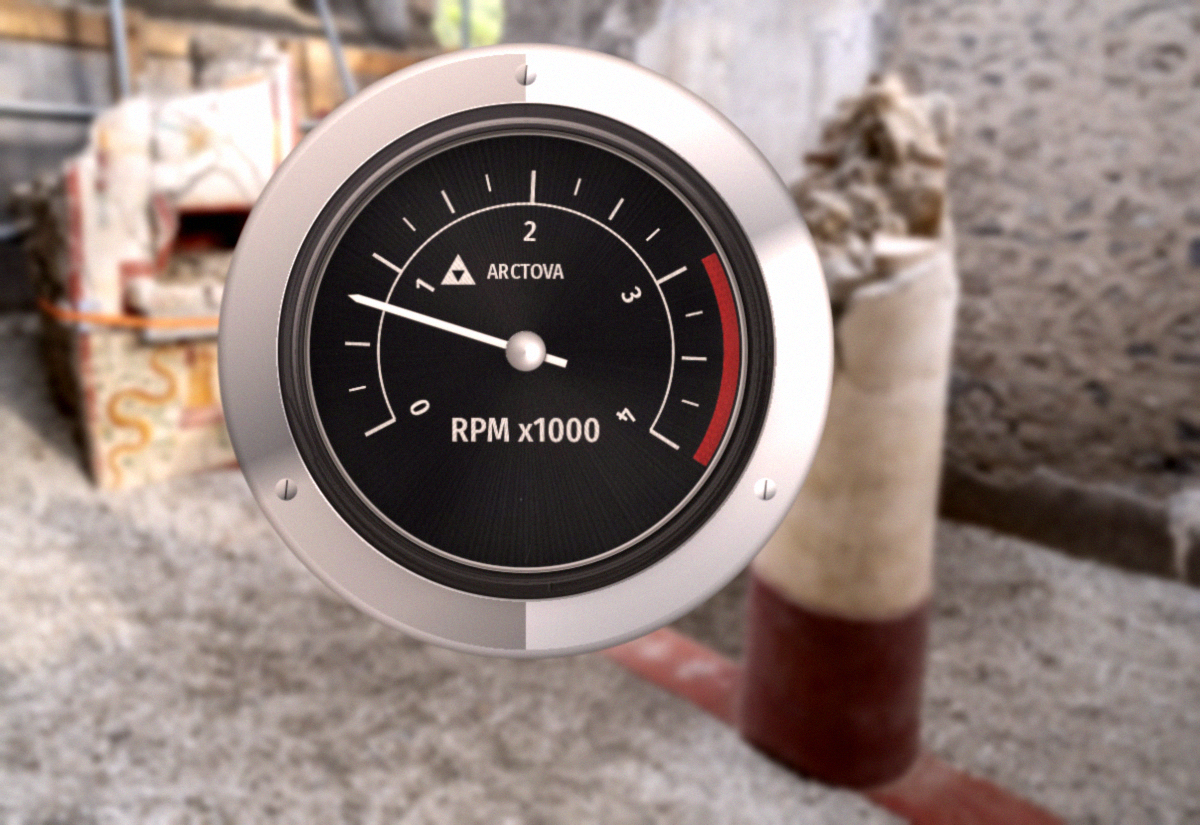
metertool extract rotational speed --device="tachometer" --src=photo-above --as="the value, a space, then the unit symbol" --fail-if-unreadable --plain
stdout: 750 rpm
